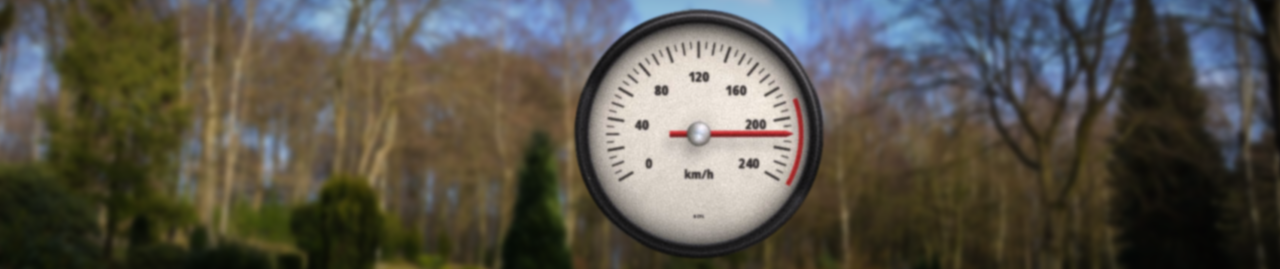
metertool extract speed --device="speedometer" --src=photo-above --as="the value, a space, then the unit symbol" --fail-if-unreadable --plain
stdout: 210 km/h
